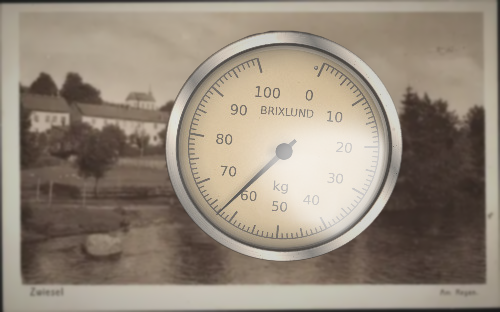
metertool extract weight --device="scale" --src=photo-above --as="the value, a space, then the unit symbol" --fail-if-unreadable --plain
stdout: 63 kg
